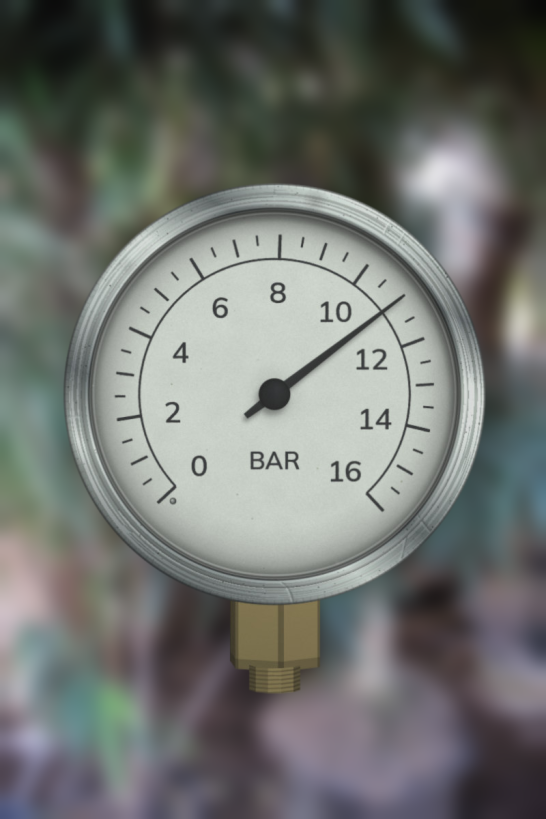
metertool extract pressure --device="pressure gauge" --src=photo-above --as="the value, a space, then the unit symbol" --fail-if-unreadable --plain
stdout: 11 bar
